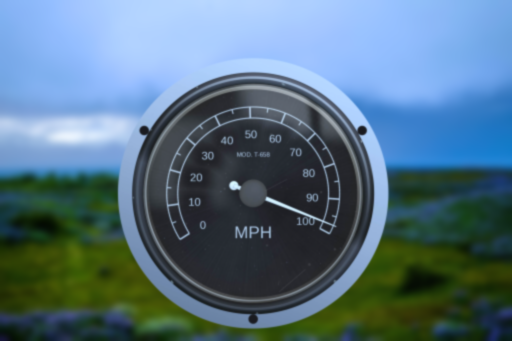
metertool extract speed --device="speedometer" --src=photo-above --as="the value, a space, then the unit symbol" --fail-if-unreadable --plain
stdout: 97.5 mph
